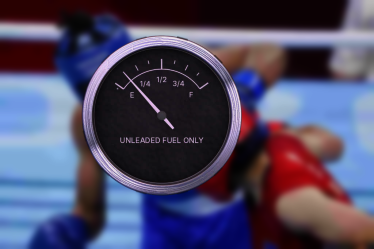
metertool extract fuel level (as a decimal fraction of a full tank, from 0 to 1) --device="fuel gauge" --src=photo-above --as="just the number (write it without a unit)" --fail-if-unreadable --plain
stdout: 0.125
